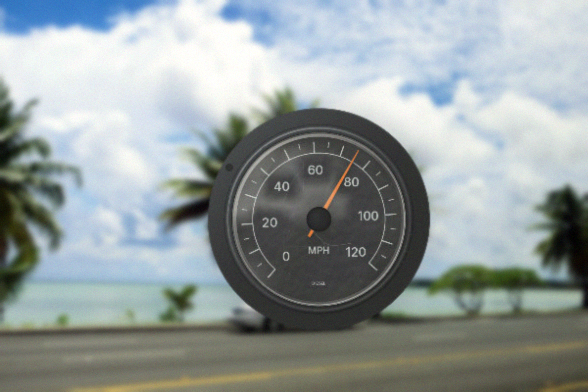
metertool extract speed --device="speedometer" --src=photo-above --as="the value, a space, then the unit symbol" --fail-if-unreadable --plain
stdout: 75 mph
